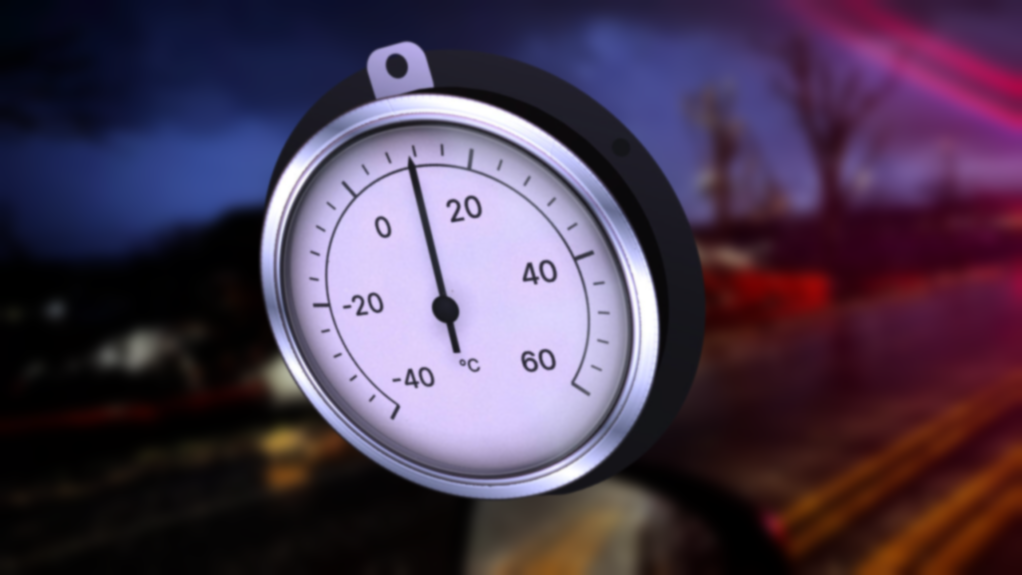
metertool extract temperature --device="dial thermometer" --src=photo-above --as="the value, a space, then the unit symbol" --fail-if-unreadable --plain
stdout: 12 °C
